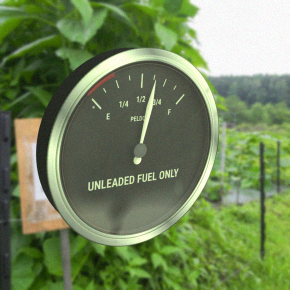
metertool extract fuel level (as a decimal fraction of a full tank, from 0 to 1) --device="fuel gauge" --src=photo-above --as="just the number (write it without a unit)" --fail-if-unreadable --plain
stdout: 0.625
